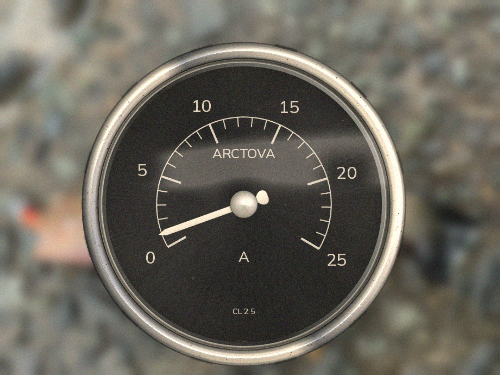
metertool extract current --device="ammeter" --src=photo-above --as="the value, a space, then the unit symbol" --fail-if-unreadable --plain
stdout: 1 A
